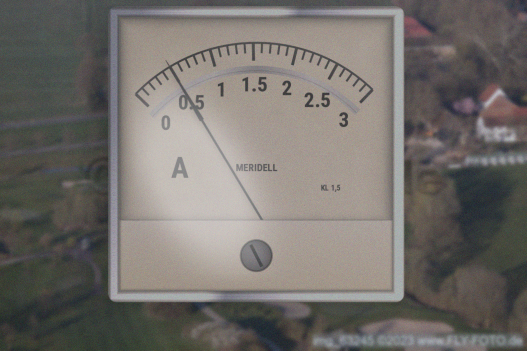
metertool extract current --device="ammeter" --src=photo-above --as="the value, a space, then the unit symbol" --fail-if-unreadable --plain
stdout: 0.5 A
